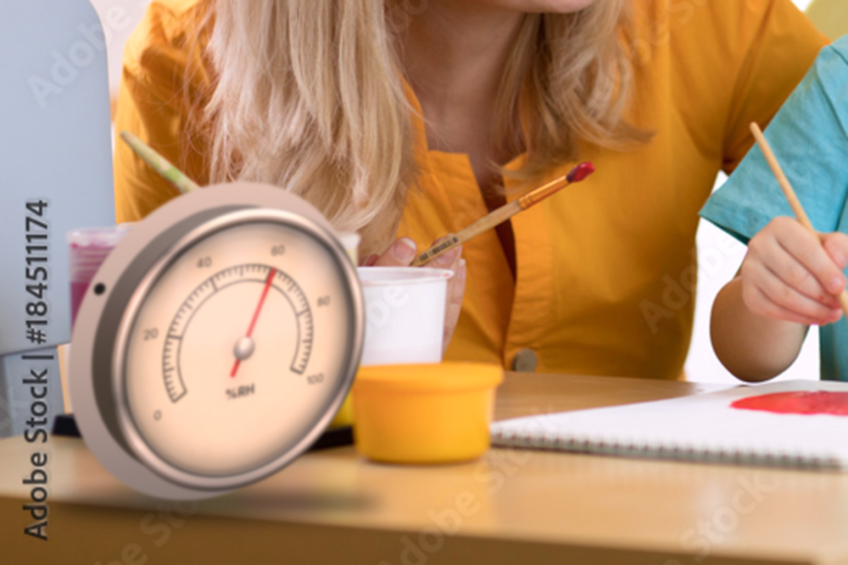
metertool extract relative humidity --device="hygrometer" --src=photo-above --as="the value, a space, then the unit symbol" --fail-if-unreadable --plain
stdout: 60 %
